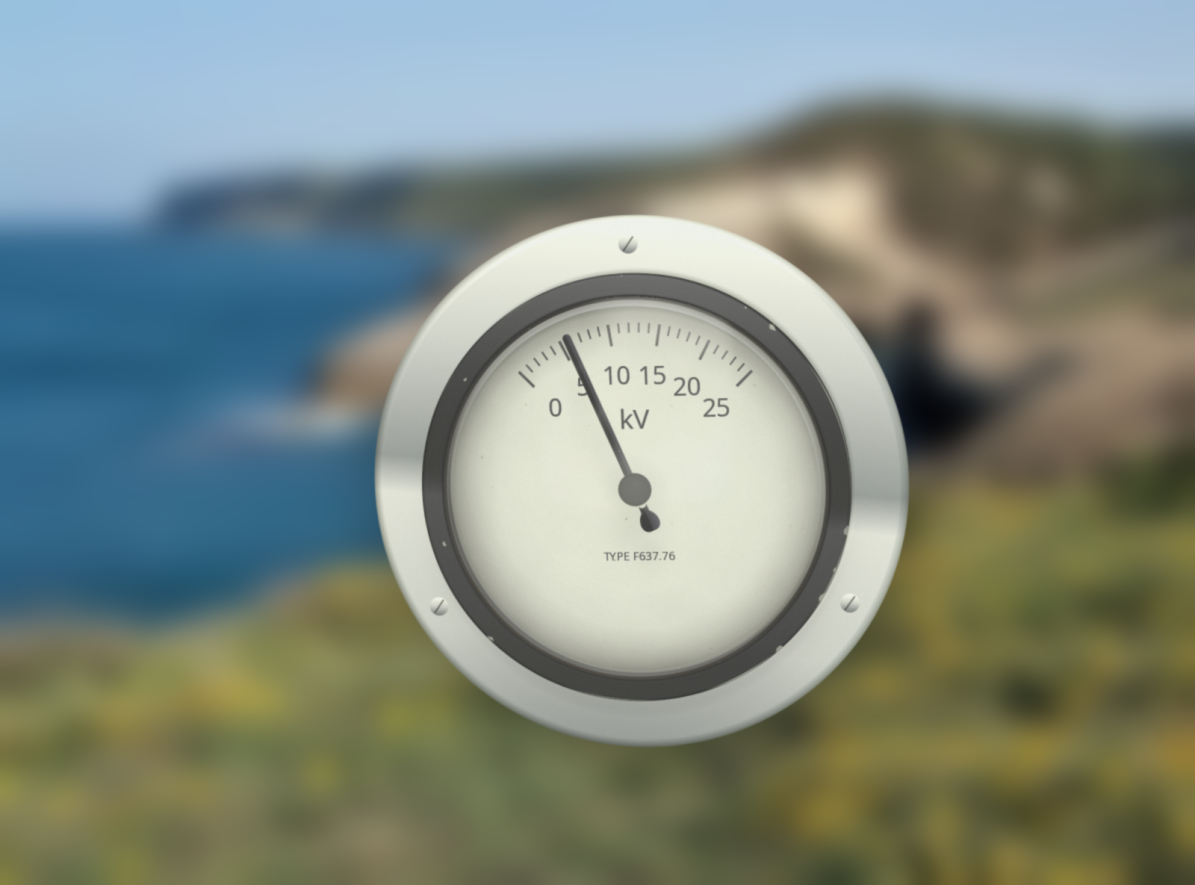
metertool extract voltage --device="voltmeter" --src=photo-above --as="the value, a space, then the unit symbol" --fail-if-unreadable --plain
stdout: 6 kV
